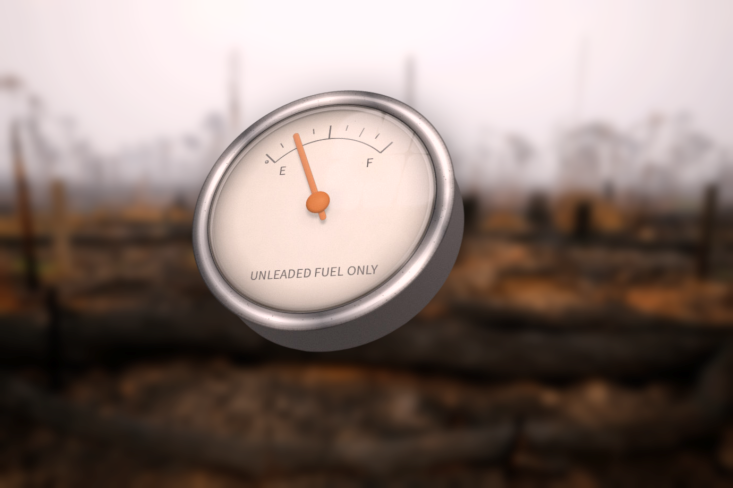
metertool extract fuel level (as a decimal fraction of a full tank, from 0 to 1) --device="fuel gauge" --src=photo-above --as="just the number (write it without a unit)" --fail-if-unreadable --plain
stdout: 0.25
